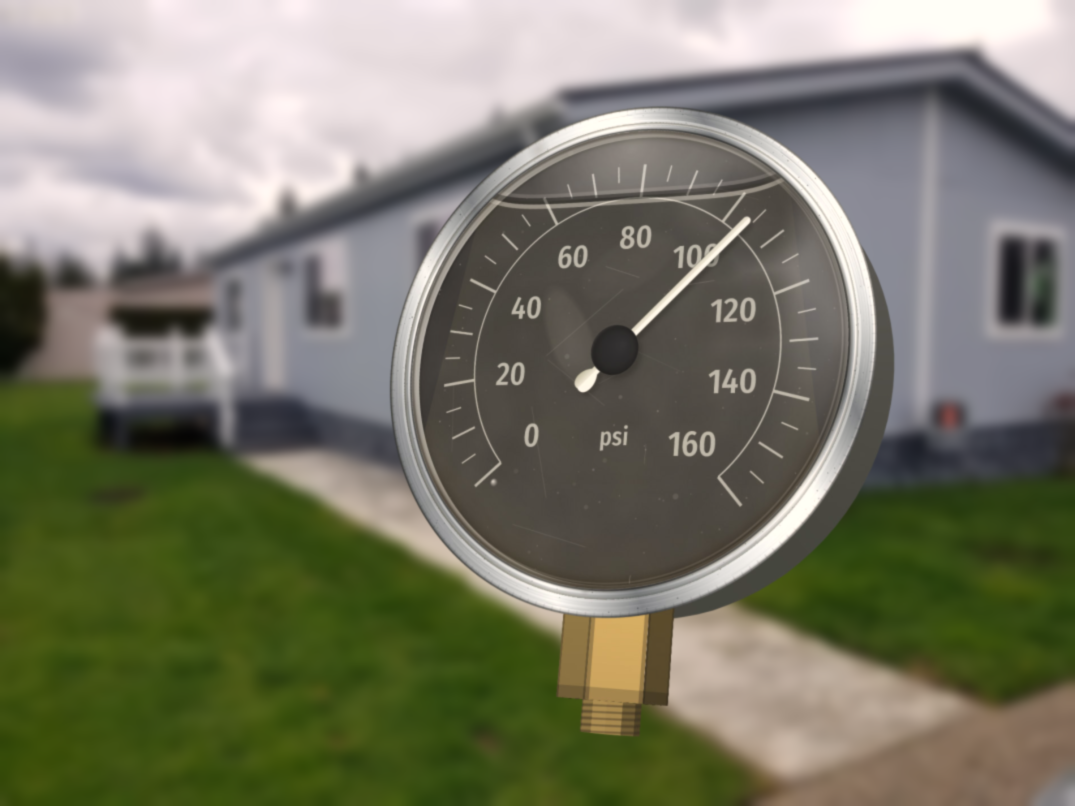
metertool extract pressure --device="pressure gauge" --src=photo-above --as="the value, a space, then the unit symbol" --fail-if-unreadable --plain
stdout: 105 psi
